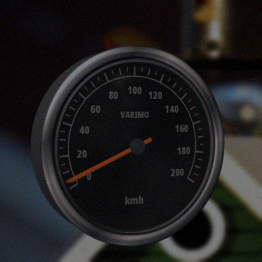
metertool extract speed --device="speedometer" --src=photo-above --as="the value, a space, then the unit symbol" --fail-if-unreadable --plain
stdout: 5 km/h
